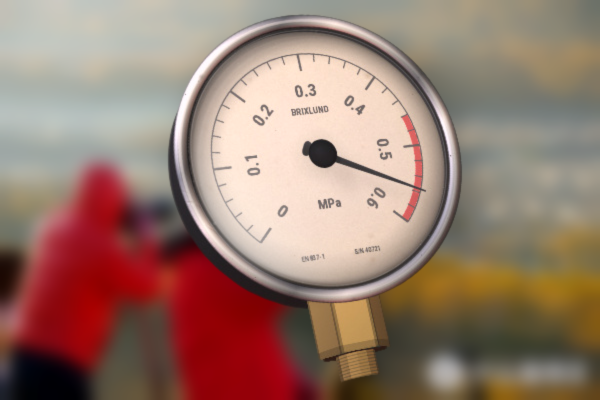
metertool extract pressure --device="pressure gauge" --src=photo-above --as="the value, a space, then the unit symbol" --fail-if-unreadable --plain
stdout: 0.56 MPa
